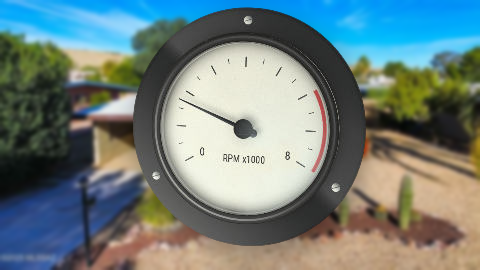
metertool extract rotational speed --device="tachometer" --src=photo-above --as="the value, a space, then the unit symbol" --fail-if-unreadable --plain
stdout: 1750 rpm
